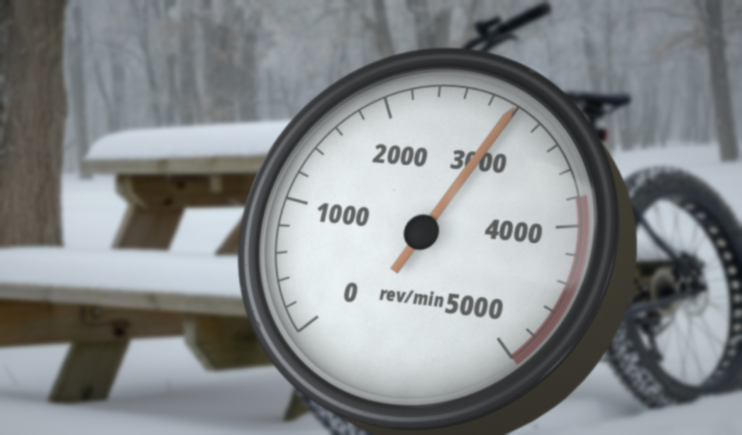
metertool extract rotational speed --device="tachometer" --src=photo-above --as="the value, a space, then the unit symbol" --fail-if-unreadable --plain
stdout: 3000 rpm
